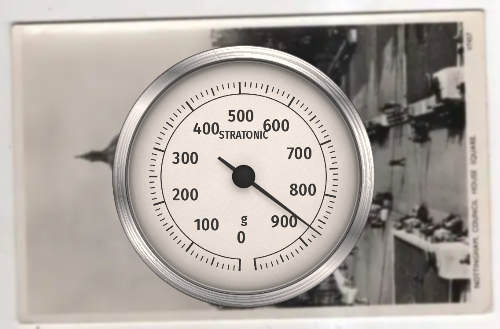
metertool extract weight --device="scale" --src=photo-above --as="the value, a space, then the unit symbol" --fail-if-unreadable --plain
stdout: 870 g
